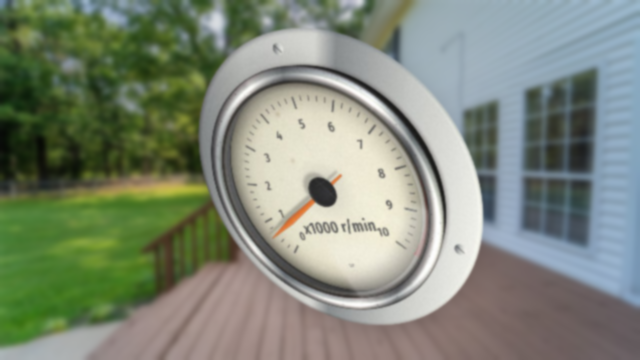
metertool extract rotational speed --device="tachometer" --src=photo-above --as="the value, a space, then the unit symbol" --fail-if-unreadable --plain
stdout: 600 rpm
